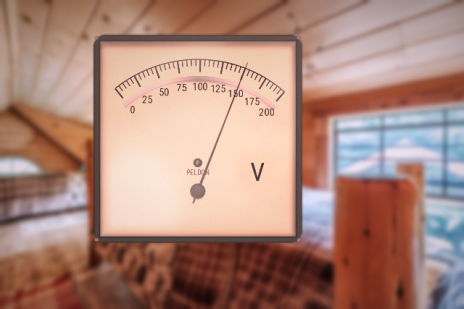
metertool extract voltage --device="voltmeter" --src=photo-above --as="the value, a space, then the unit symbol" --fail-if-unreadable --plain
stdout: 150 V
